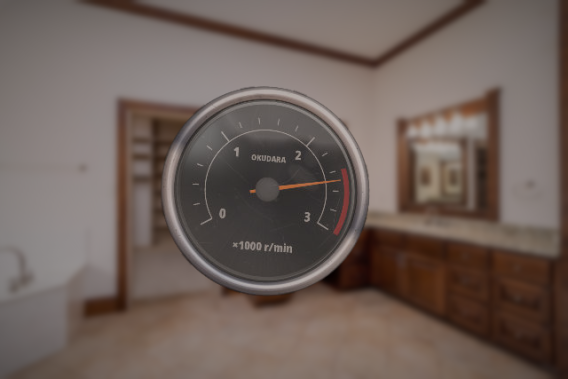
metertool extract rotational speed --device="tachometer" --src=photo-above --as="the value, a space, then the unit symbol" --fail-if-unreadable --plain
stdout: 2500 rpm
